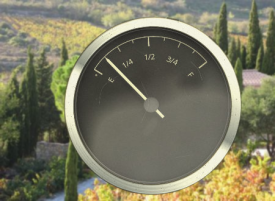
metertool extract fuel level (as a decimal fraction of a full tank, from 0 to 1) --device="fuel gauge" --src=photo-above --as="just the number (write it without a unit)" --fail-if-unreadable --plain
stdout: 0.125
